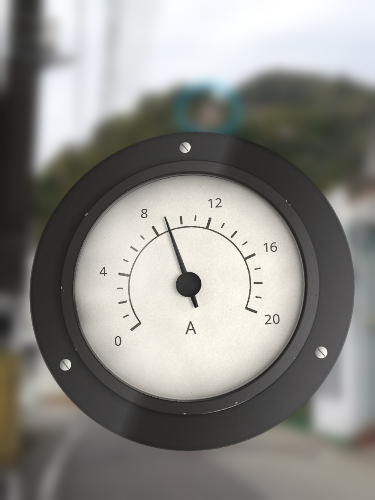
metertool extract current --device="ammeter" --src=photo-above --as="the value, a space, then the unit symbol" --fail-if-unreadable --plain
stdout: 9 A
